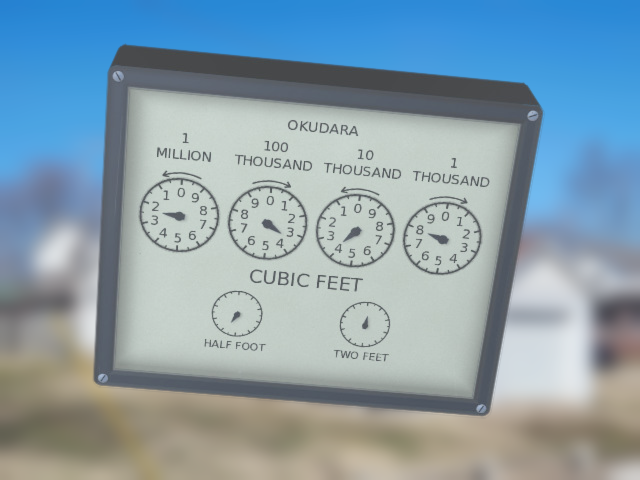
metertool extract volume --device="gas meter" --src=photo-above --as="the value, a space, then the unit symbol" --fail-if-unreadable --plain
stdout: 233800 ft³
